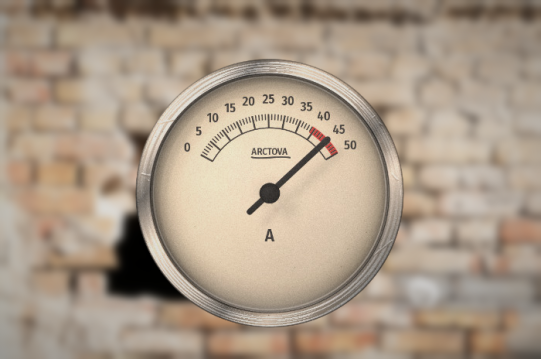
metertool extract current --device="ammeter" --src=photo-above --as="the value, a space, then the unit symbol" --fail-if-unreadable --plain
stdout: 45 A
